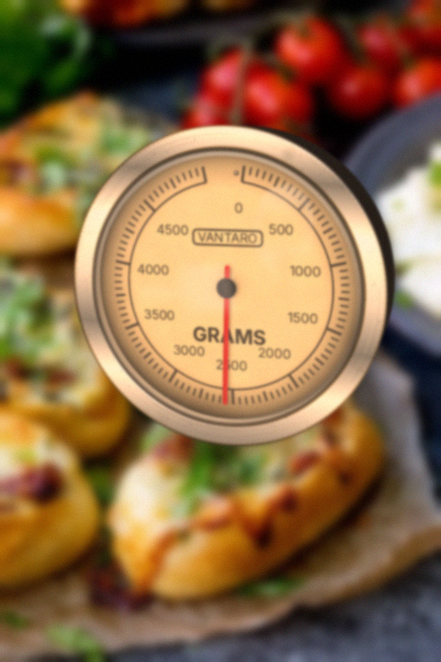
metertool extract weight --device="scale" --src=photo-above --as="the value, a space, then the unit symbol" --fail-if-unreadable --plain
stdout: 2550 g
